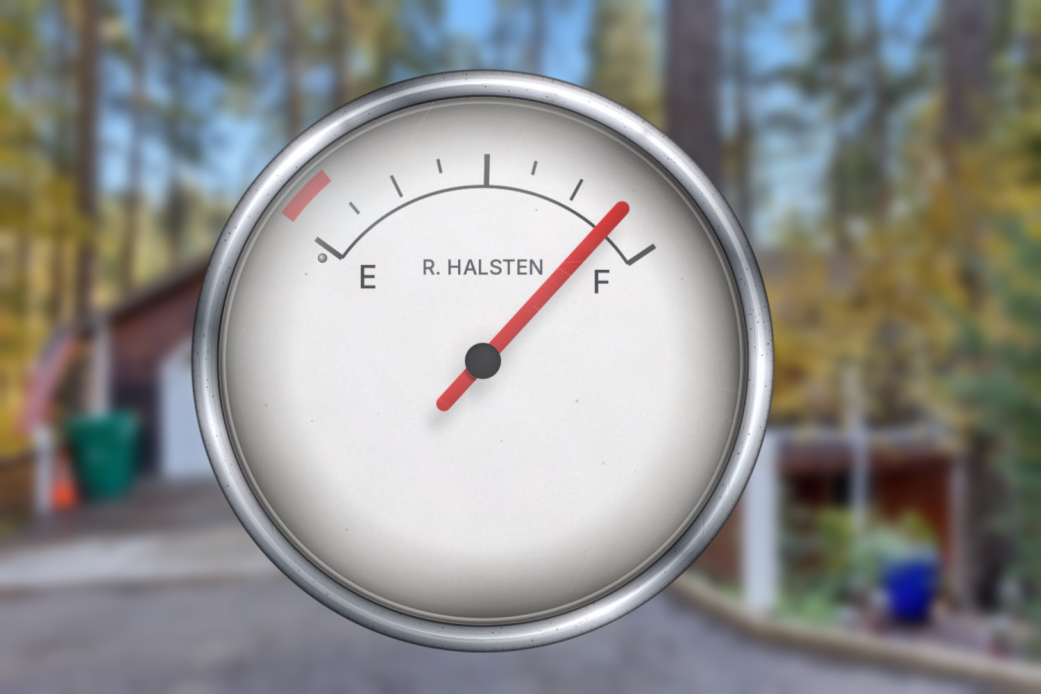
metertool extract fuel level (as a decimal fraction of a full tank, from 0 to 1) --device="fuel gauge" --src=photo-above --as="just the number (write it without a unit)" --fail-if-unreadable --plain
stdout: 0.875
